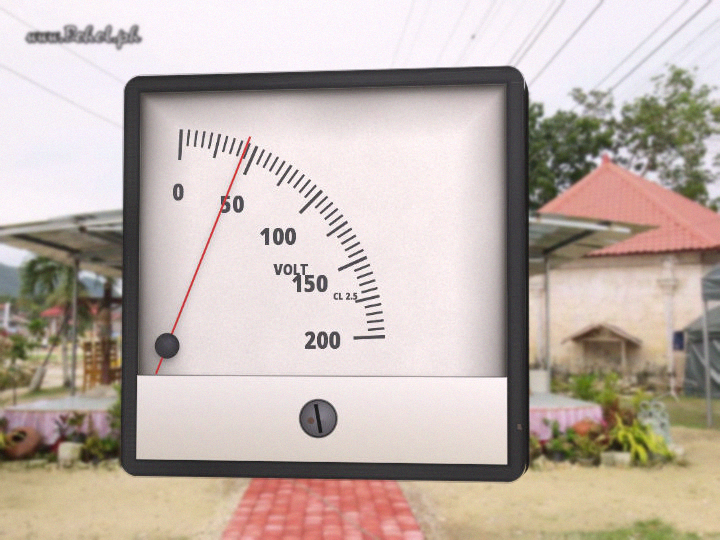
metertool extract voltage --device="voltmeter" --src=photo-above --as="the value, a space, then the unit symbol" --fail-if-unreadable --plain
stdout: 45 V
